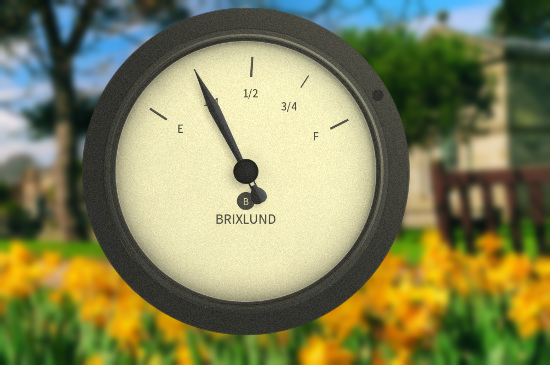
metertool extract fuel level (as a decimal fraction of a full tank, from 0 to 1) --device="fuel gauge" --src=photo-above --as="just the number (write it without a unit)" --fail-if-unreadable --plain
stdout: 0.25
